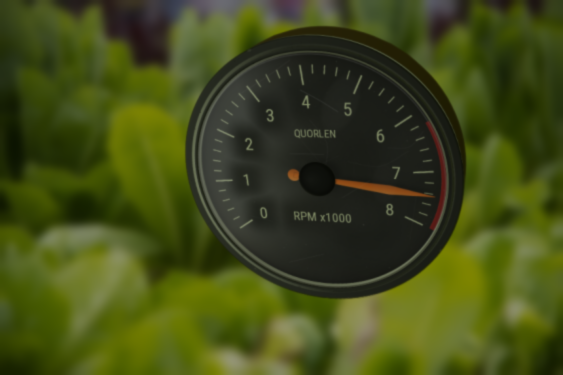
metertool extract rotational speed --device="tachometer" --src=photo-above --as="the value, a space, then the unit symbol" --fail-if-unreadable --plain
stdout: 7400 rpm
